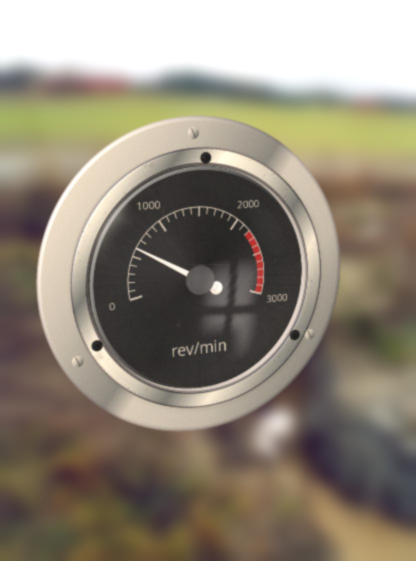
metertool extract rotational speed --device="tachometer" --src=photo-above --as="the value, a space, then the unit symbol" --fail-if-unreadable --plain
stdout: 600 rpm
